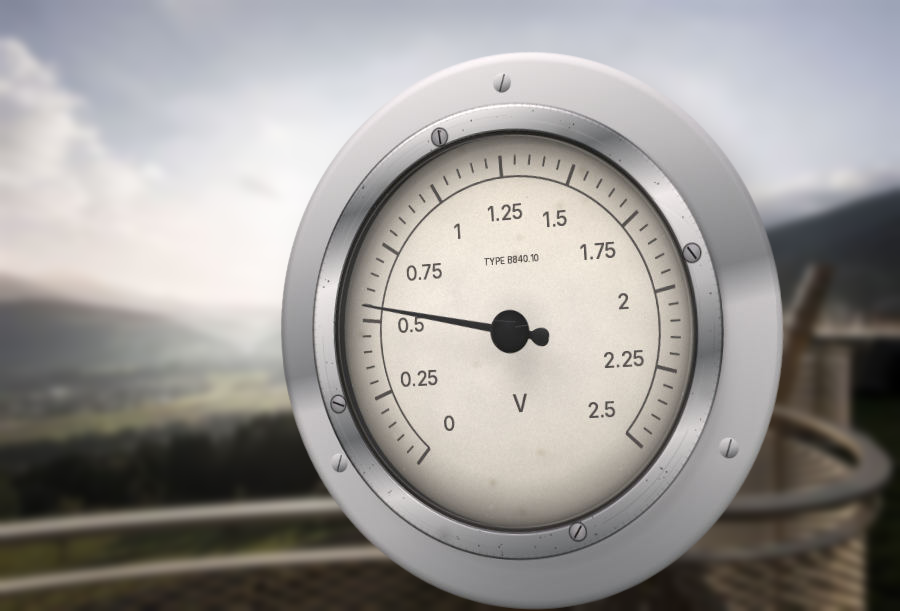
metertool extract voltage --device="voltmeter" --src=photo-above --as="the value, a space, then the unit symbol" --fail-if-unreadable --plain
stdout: 0.55 V
